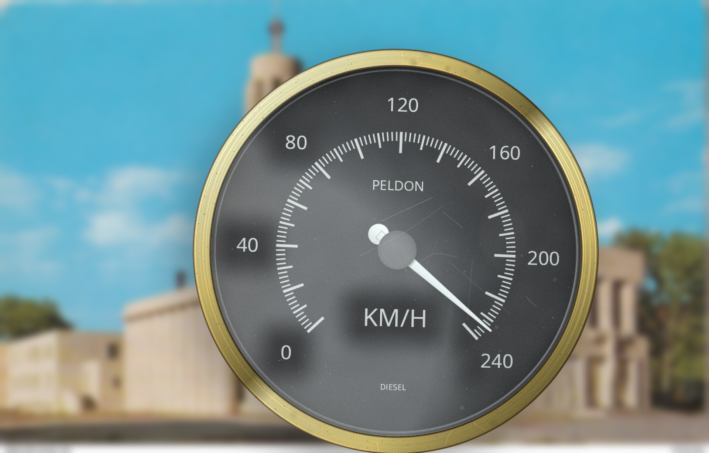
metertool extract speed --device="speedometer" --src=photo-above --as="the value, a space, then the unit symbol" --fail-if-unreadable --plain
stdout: 234 km/h
